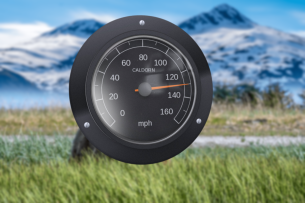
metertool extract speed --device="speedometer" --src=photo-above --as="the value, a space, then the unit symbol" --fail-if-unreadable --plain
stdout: 130 mph
